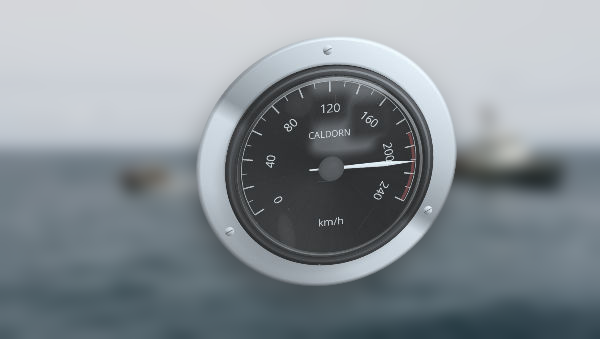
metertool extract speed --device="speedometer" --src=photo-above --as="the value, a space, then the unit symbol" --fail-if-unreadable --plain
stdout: 210 km/h
